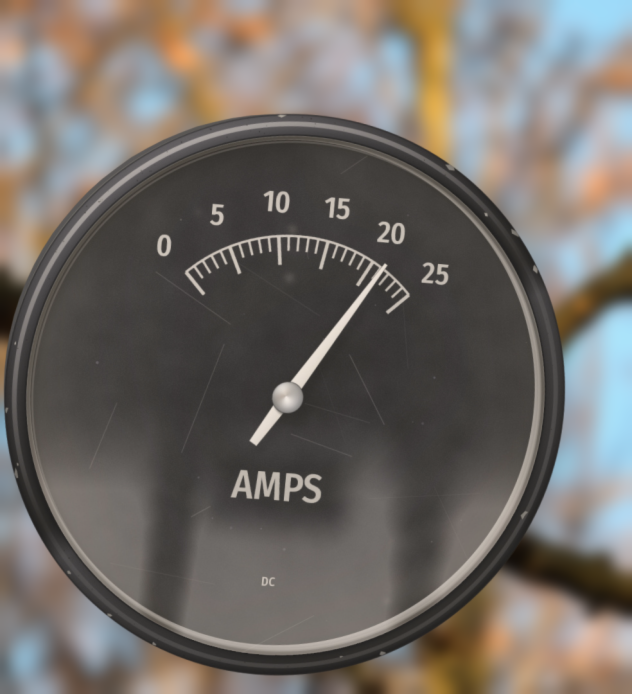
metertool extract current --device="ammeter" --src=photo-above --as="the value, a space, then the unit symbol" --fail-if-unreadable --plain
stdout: 21 A
